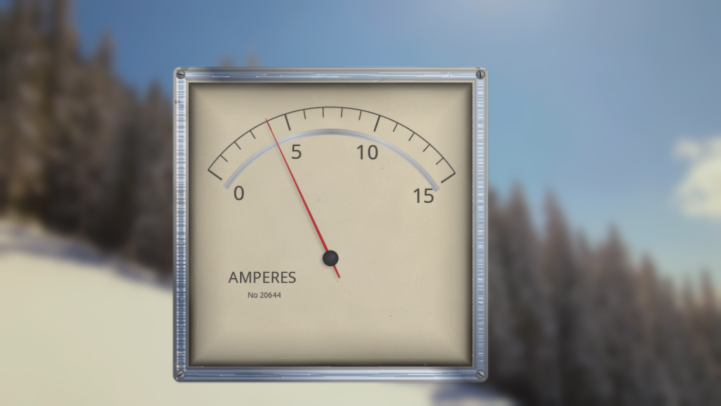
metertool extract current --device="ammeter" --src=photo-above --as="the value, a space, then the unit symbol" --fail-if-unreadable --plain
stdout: 4 A
